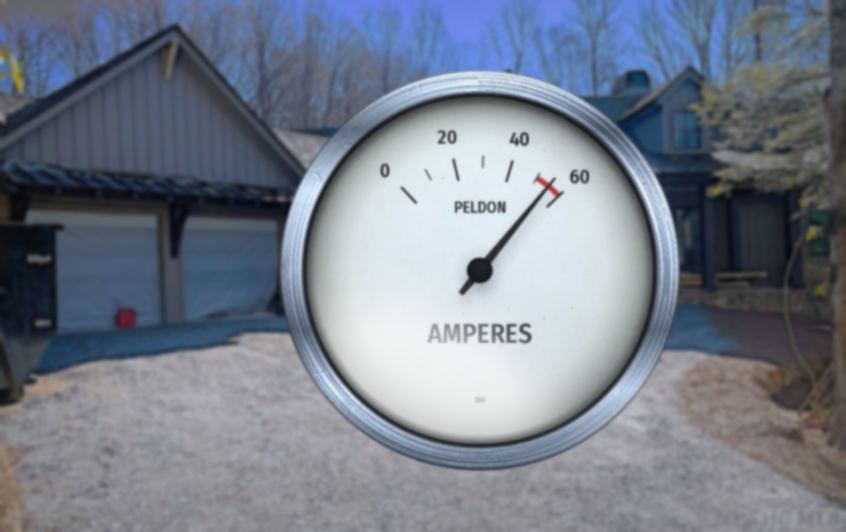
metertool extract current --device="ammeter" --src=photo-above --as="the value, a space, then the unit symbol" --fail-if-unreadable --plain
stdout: 55 A
